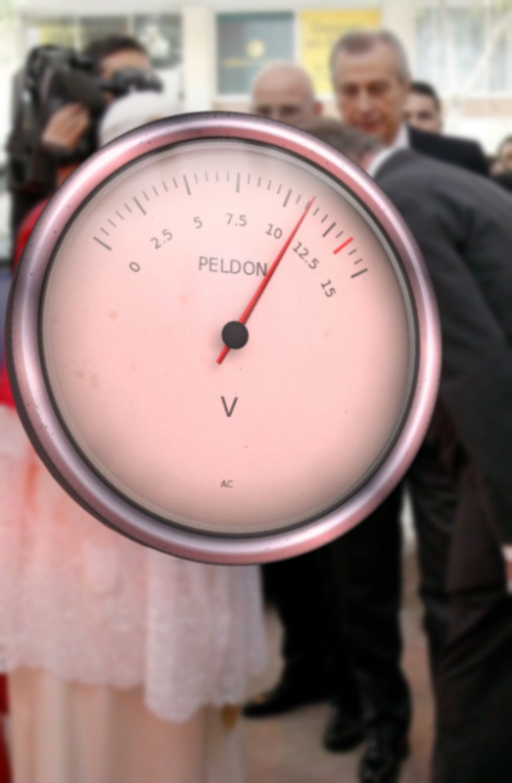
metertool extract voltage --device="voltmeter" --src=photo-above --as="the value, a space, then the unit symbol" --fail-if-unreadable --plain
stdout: 11 V
